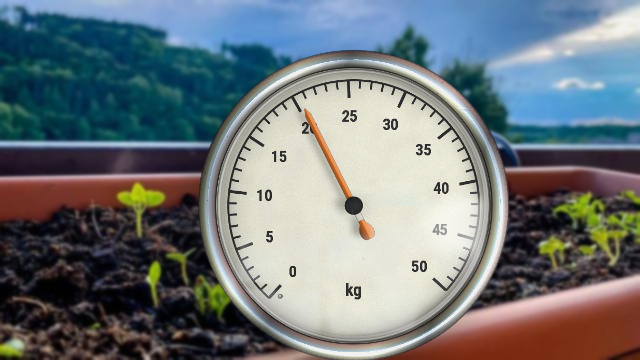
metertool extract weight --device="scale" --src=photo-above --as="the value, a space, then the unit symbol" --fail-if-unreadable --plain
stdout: 20.5 kg
